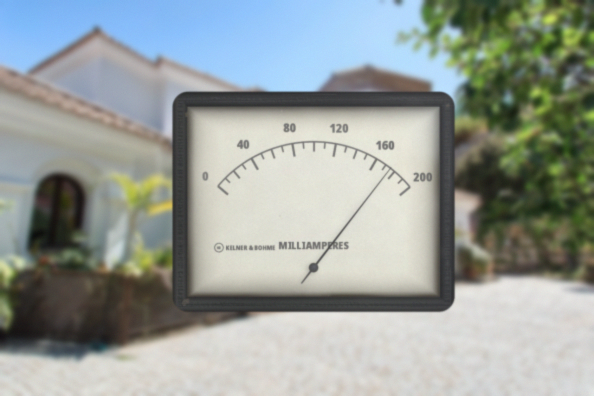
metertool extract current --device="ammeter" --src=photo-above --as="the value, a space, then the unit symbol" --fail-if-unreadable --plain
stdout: 175 mA
